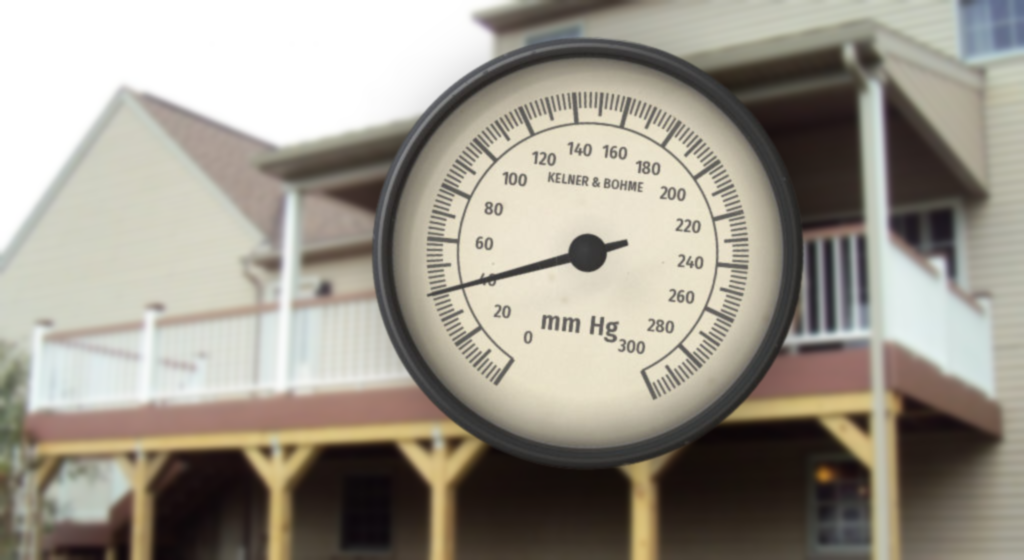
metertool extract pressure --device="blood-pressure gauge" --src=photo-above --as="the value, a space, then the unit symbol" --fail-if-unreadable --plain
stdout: 40 mmHg
